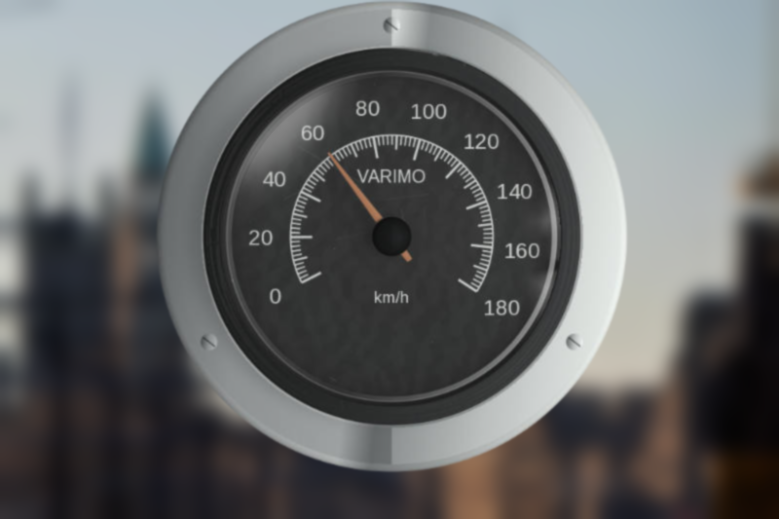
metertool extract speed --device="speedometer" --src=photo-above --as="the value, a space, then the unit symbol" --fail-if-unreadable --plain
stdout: 60 km/h
